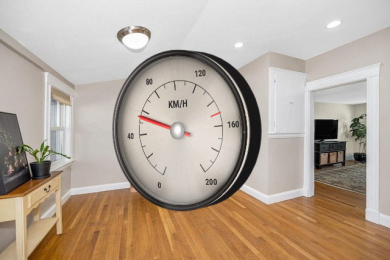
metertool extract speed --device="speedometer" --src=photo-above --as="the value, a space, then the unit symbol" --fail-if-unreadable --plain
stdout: 55 km/h
